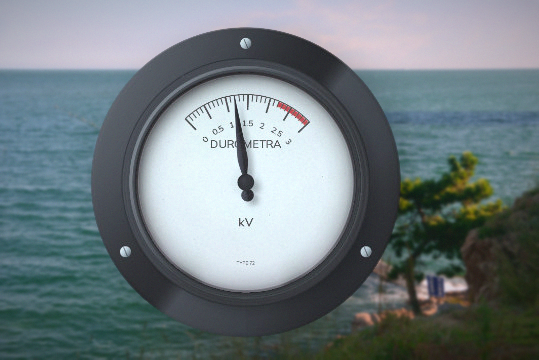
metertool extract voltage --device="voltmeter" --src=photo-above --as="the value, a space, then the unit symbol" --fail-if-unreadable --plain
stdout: 1.2 kV
